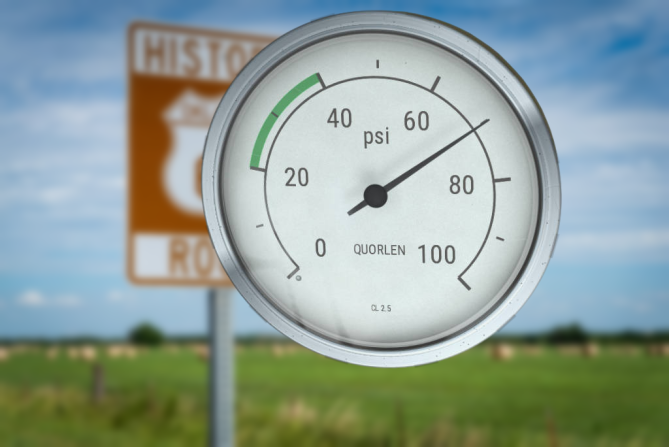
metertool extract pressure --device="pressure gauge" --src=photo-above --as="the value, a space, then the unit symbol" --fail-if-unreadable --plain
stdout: 70 psi
